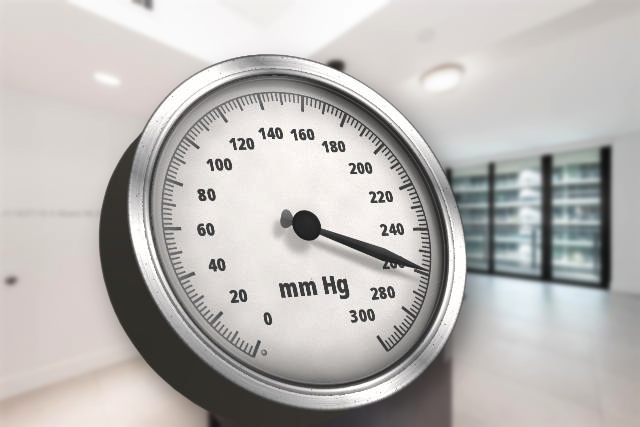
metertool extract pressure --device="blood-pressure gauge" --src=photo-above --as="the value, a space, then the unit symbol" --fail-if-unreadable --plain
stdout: 260 mmHg
